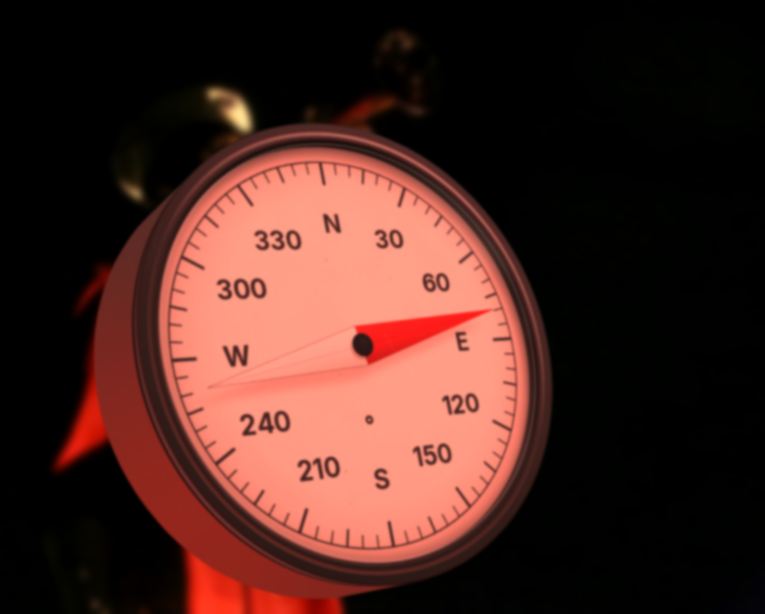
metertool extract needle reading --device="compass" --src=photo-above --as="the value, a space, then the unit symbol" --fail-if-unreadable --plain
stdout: 80 °
